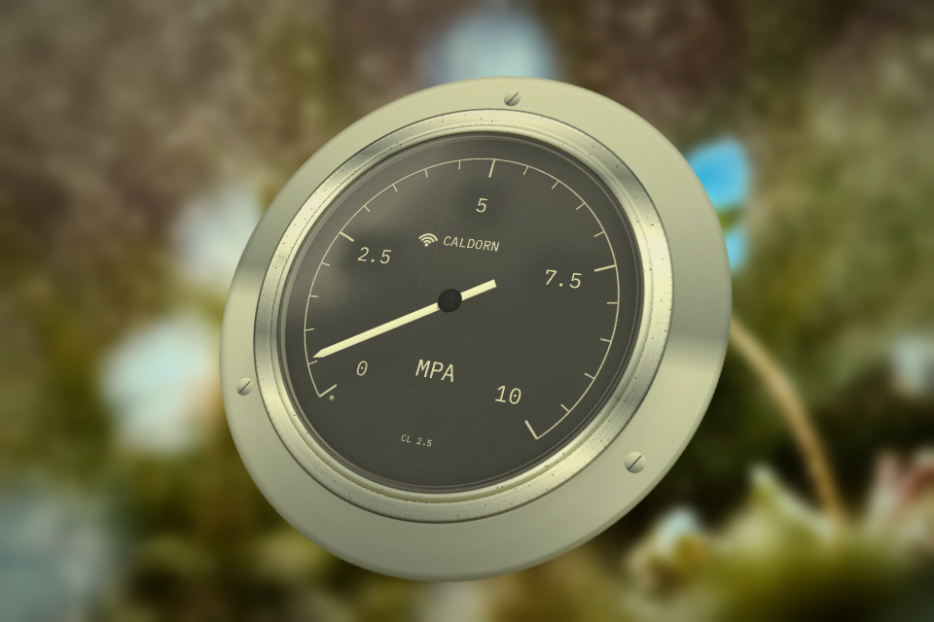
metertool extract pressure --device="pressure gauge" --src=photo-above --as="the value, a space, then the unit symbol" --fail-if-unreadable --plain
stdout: 0.5 MPa
